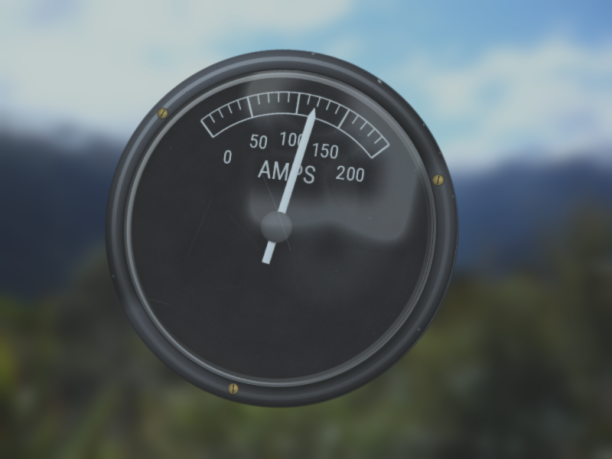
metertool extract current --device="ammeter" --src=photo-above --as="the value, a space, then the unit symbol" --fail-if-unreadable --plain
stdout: 120 A
